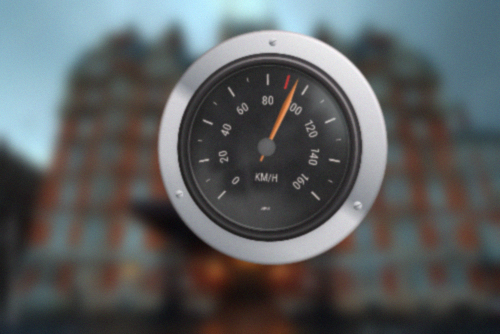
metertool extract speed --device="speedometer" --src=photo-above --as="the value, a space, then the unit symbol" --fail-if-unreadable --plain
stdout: 95 km/h
